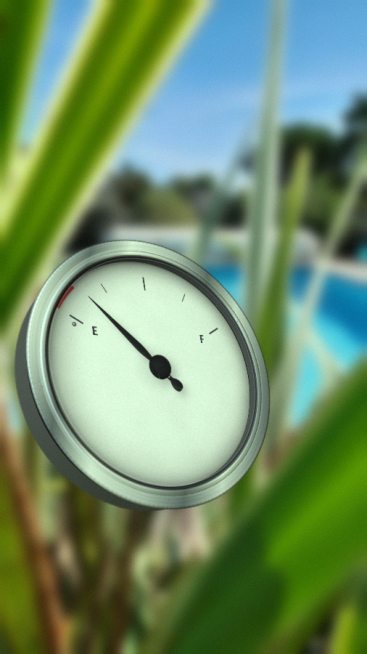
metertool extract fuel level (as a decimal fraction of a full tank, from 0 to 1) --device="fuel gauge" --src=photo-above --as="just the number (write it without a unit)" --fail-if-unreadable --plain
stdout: 0.125
